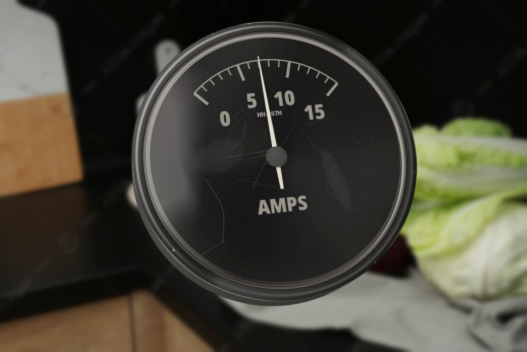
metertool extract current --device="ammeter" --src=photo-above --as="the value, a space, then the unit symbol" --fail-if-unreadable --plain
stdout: 7 A
